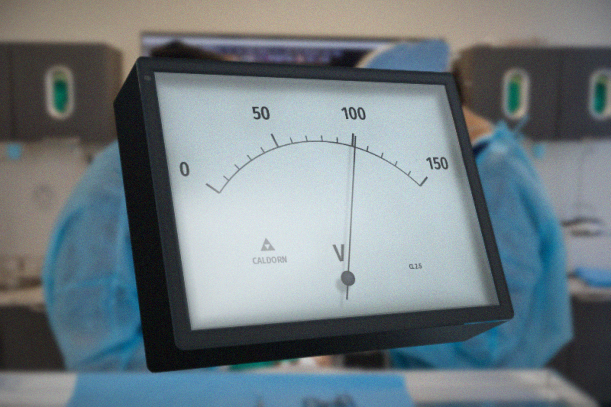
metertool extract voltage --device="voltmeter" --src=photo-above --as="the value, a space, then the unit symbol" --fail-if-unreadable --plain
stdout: 100 V
